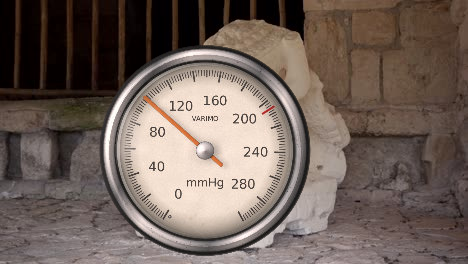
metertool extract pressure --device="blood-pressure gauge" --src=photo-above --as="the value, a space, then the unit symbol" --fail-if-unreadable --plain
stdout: 100 mmHg
